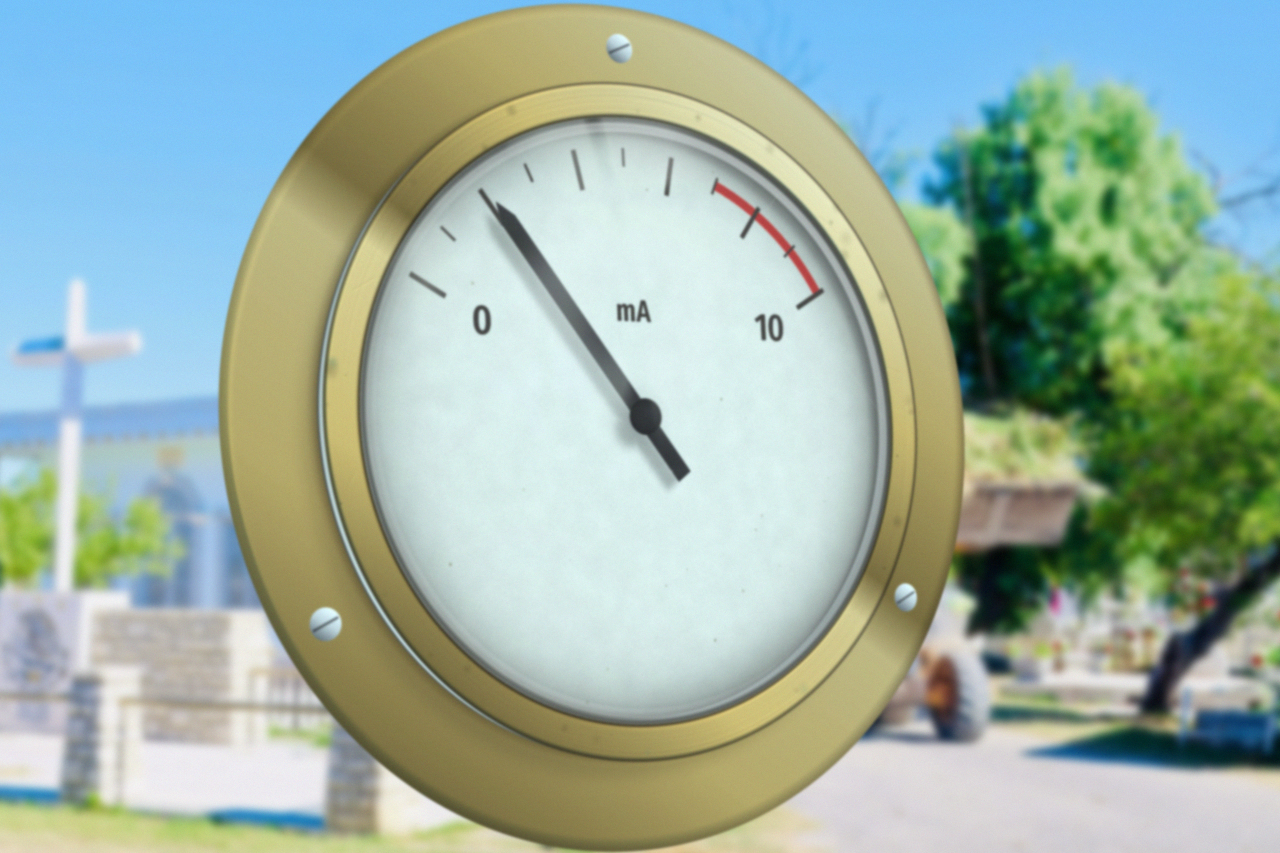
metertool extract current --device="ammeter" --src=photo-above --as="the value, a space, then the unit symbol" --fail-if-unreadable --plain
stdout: 2 mA
